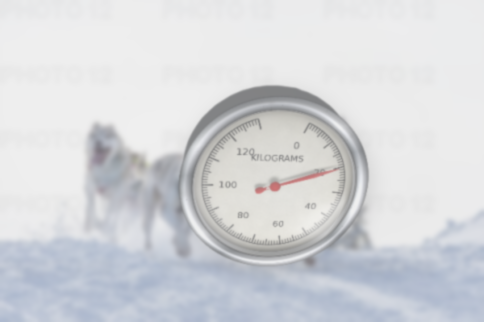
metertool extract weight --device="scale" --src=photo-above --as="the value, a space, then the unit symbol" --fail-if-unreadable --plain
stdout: 20 kg
